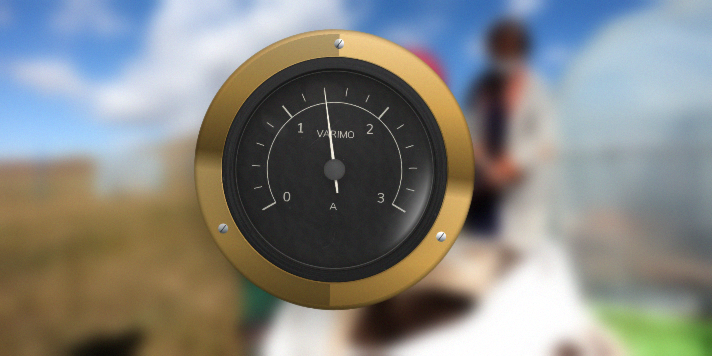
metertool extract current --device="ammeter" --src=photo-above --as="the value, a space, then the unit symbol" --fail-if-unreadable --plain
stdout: 1.4 A
